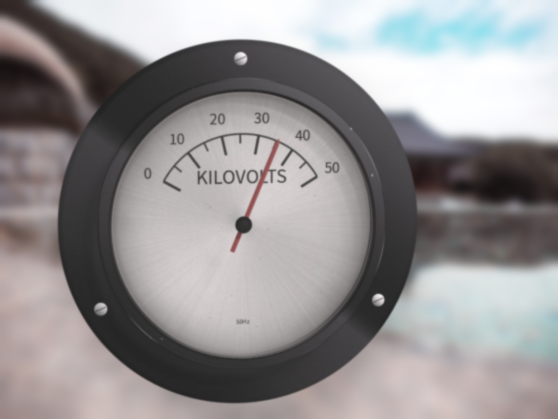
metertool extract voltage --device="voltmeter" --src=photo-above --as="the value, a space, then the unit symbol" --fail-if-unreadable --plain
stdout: 35 kV
